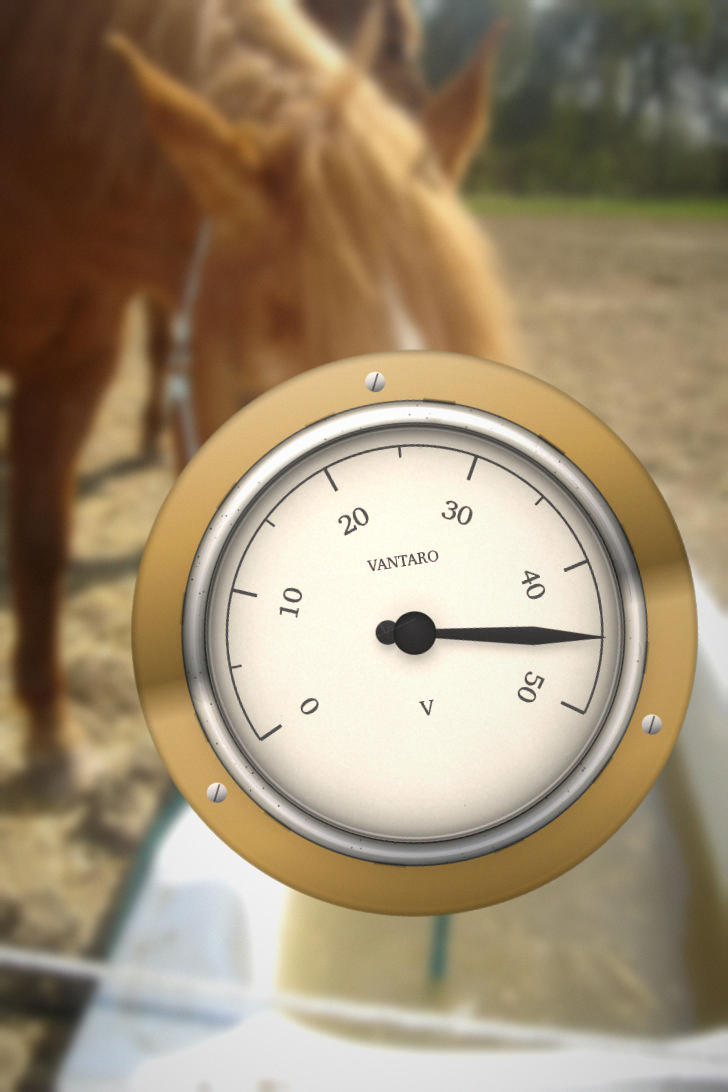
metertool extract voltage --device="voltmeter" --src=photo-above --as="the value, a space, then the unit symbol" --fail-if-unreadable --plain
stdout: 45 V
